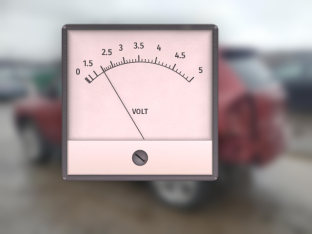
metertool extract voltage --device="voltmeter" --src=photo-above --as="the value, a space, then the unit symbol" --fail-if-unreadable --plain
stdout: 2 V
